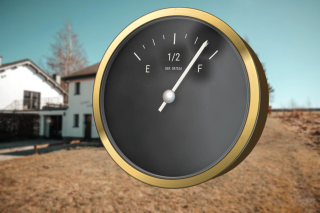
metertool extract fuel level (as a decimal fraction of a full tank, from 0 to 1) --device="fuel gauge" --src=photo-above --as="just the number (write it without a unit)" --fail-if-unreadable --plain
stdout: 0.875
